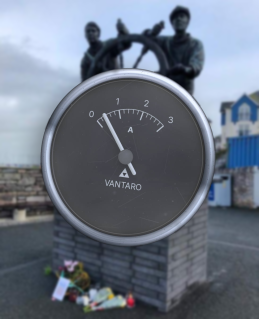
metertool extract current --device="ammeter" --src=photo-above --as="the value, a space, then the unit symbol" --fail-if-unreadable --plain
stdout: 0.4 A
